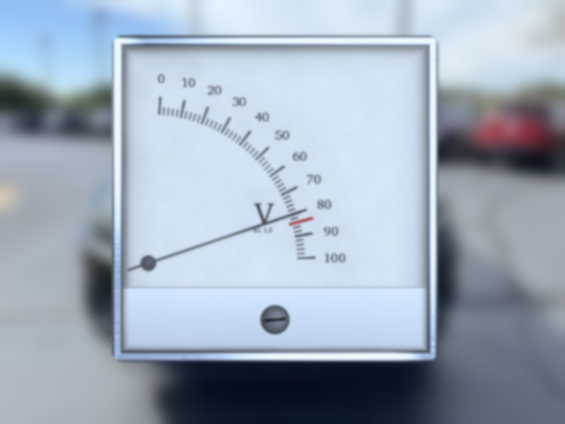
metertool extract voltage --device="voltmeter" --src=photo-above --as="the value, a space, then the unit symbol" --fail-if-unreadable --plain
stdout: 80 V
